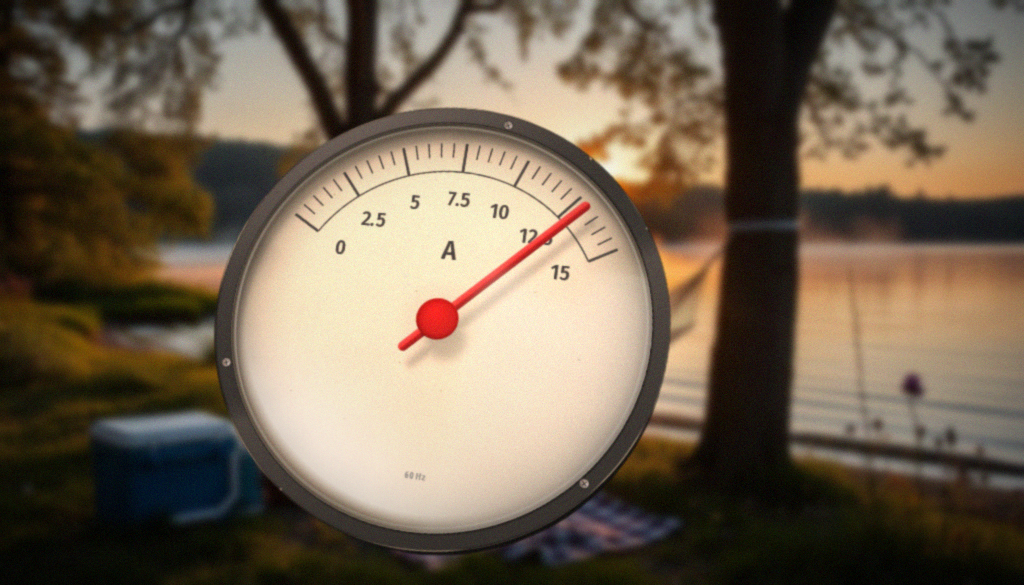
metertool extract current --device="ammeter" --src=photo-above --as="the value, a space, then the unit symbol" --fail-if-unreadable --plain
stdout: 13 A
